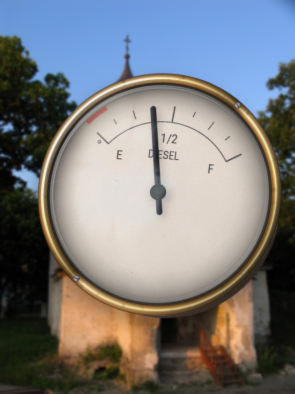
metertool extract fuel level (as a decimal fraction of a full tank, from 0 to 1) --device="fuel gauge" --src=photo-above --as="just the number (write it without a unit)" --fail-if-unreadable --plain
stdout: 0.375
